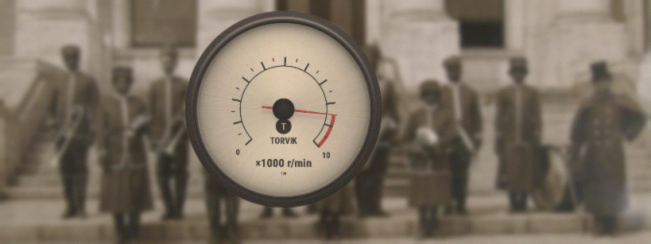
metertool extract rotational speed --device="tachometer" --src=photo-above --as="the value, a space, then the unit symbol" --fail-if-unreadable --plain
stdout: 8500 rpm
